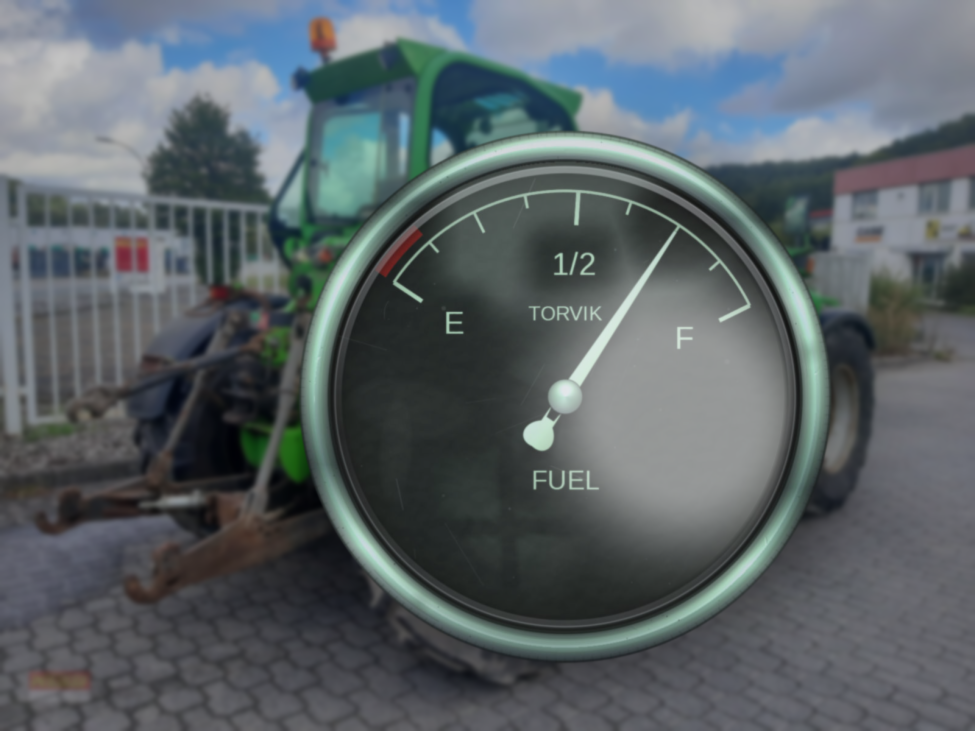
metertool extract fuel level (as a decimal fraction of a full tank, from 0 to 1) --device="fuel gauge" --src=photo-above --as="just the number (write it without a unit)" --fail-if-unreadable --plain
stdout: 0.75
